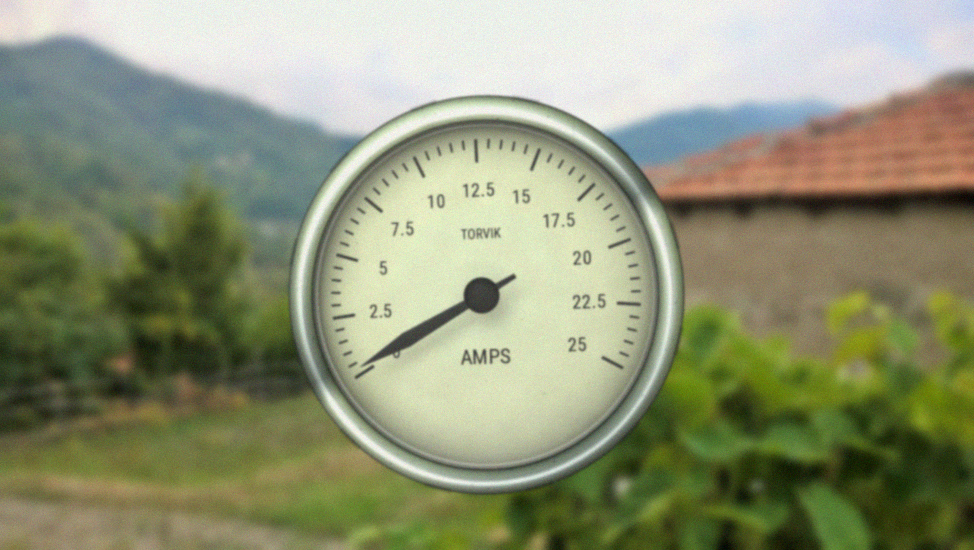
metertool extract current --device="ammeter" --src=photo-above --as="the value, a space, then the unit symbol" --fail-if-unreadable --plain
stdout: 0.25 A
